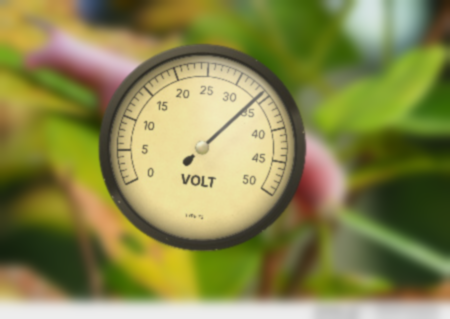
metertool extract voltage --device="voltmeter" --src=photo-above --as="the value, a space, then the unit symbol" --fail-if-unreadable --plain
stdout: 34 V
